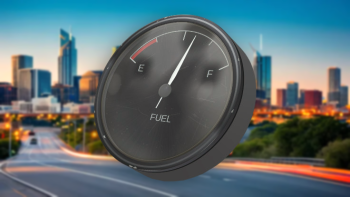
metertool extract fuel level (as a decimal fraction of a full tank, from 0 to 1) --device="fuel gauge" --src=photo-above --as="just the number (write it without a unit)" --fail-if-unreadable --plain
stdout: 0.625
